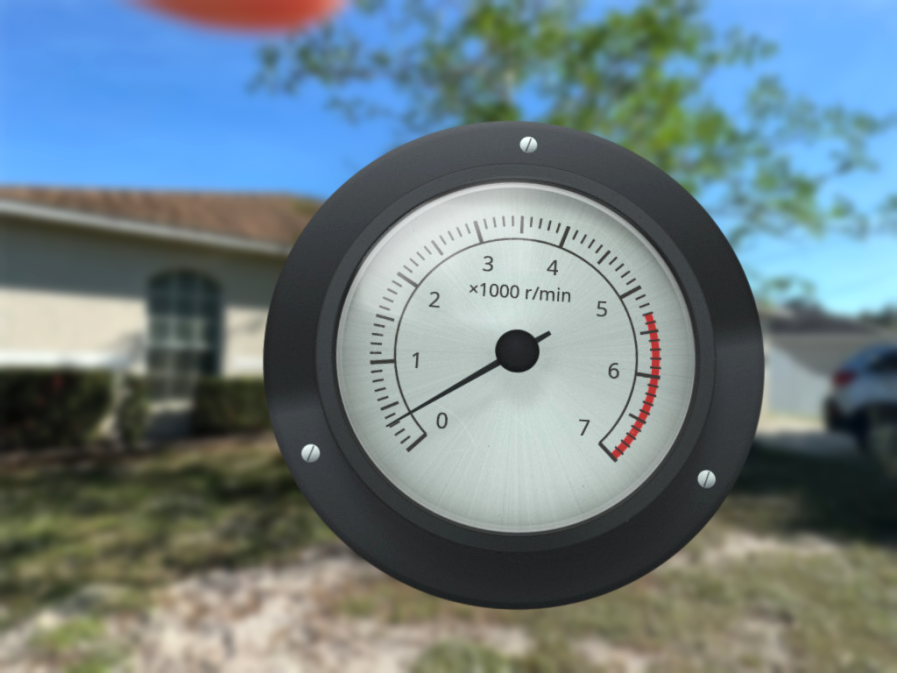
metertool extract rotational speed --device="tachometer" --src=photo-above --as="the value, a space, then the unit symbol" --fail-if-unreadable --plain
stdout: 300 rpm
